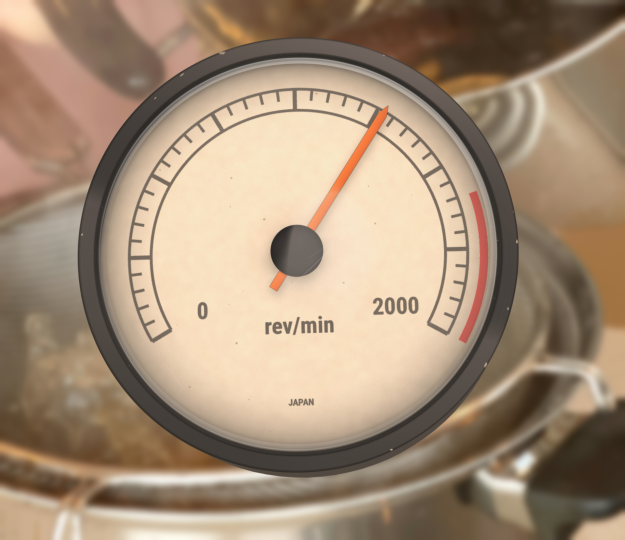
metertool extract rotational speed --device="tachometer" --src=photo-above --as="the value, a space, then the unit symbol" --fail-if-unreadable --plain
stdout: 1275 rpm
